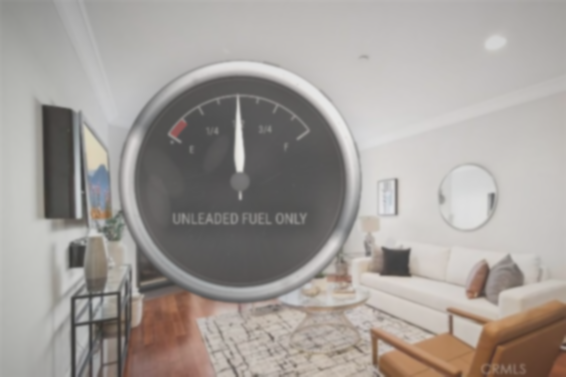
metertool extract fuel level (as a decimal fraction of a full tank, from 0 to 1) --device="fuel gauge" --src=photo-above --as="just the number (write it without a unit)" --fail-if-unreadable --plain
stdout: 0.5
